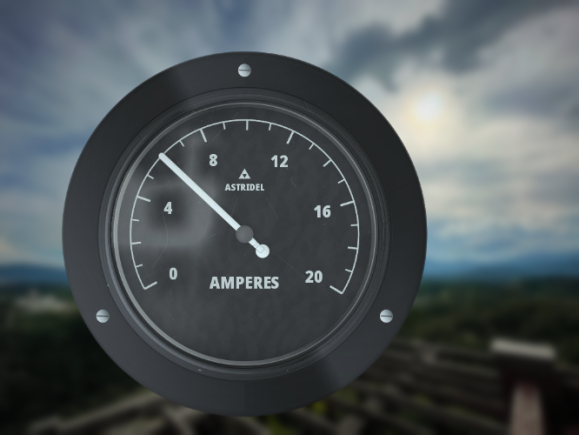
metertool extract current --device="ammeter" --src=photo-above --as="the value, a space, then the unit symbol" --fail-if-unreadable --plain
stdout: 6 A
